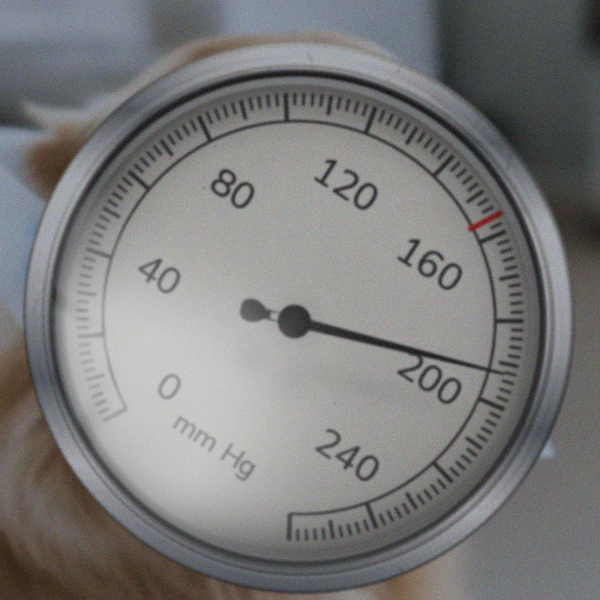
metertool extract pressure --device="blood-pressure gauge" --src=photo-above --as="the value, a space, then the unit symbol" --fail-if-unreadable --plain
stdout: 192 mmHg
